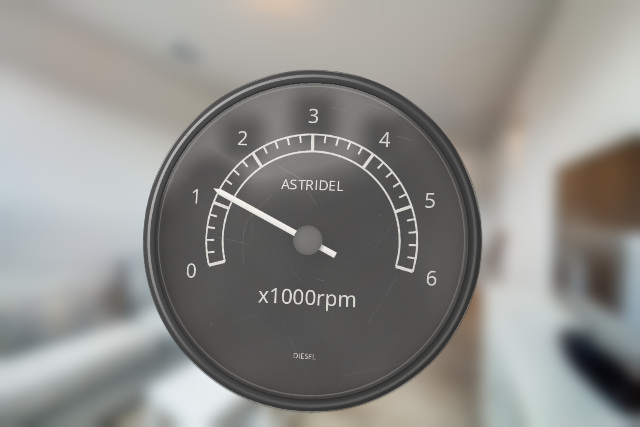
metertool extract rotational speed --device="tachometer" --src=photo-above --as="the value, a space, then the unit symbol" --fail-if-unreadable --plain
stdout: 1200 rpm
